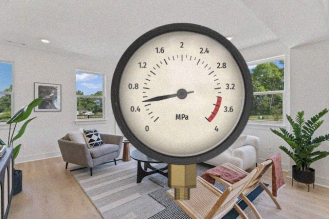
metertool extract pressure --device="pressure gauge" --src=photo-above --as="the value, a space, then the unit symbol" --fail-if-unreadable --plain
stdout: 0.5 MPa
